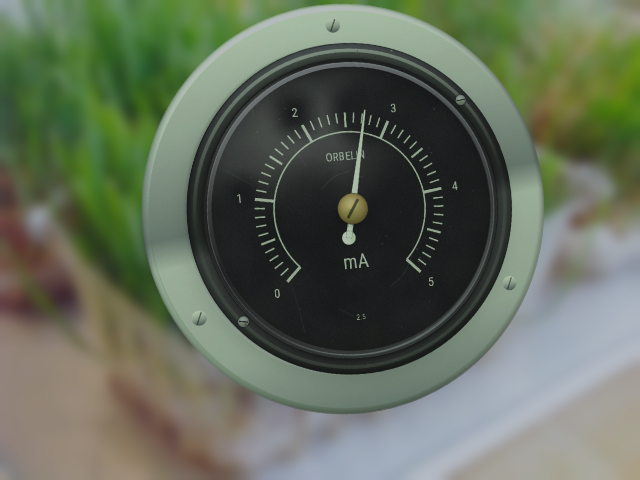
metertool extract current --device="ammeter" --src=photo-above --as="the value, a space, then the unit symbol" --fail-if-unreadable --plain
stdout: 2.7 mA
